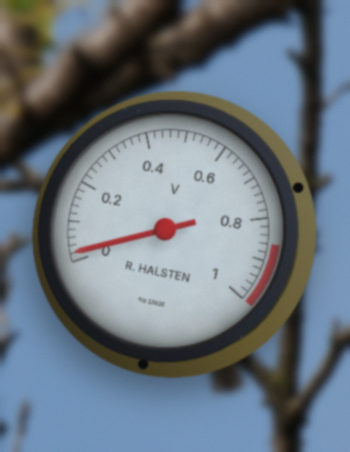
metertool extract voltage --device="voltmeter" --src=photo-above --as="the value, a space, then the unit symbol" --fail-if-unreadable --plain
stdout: 0.02 V
